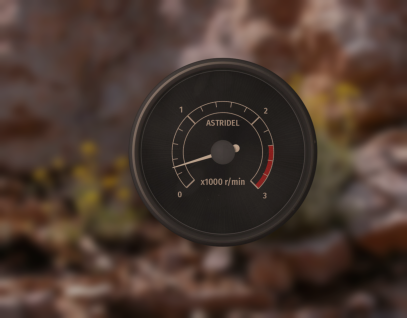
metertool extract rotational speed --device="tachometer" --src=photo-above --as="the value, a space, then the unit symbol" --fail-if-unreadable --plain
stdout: 300 rpm
